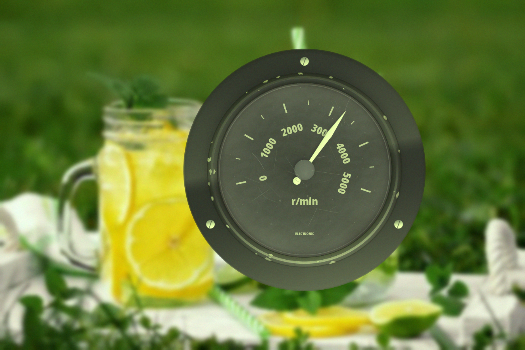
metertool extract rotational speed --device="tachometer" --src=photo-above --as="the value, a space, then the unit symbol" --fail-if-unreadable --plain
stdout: 3250 rpm
